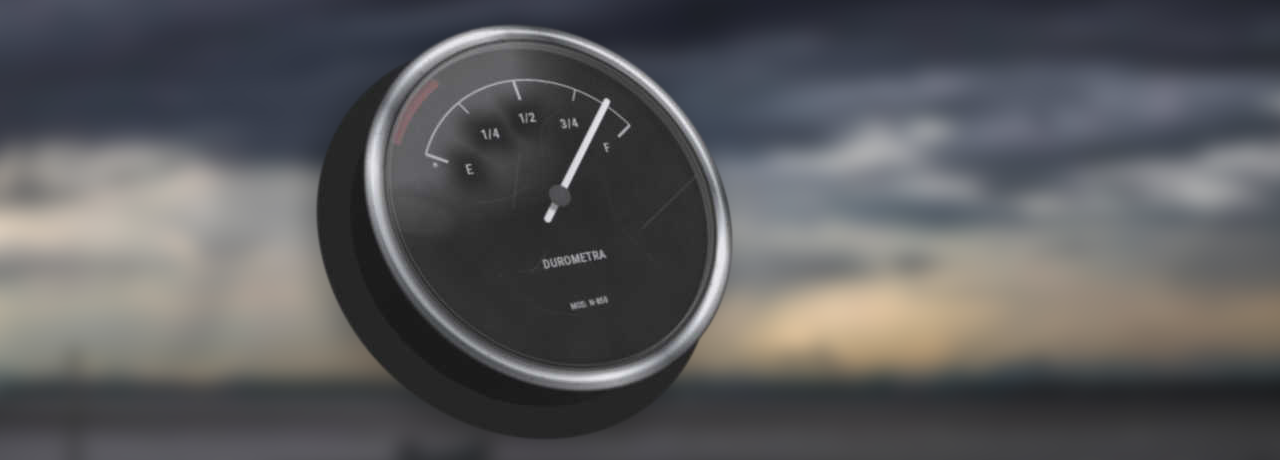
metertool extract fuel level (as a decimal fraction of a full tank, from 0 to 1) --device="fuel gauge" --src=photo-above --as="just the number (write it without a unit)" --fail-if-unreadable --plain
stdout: 0.875
